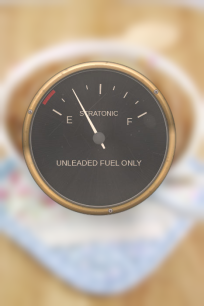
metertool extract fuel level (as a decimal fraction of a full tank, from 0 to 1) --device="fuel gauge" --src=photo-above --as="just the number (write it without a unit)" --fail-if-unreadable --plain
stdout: 0.25
